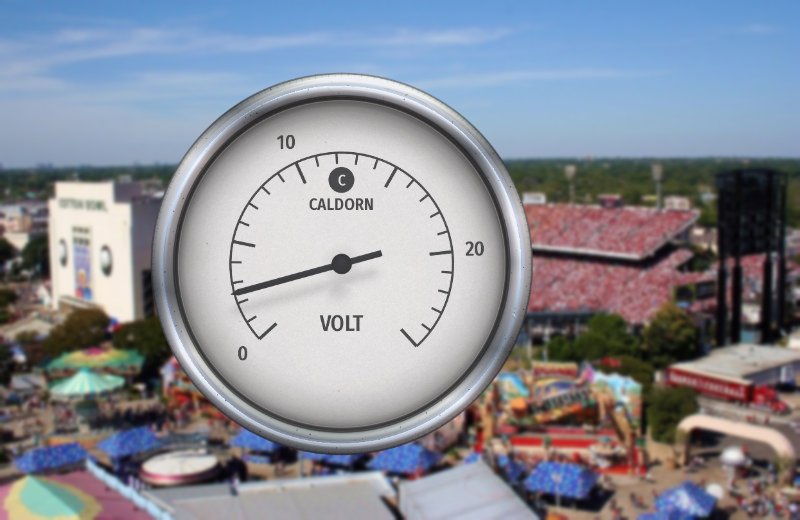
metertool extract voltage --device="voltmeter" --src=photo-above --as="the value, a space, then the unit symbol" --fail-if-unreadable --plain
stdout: 2.5 V
